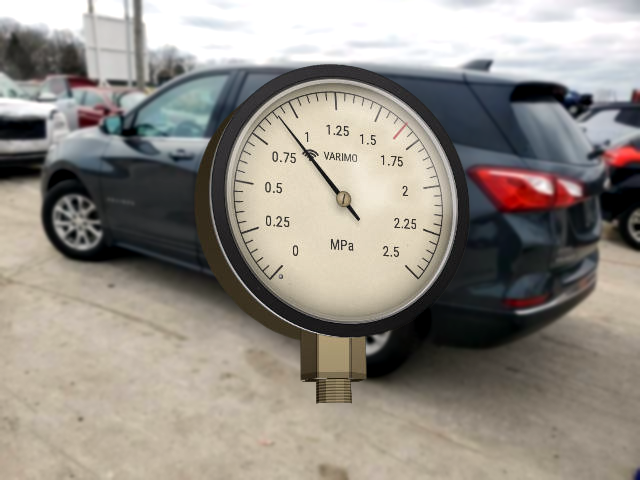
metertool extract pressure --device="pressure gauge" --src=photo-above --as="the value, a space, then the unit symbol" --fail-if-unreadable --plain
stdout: 0.9 MPa
